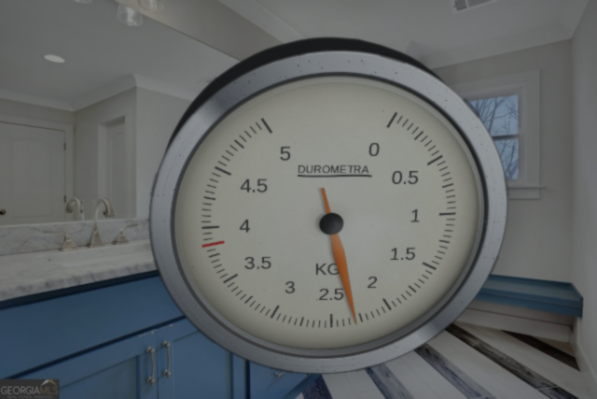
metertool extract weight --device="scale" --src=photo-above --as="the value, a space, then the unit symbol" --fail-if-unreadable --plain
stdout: 2.3 kg
